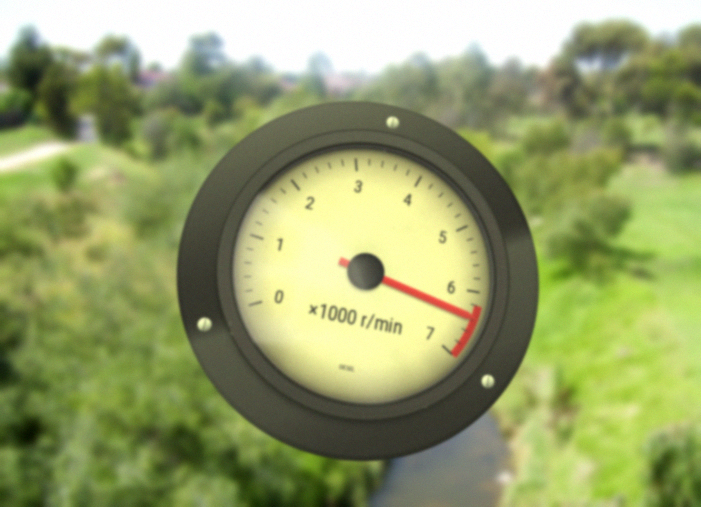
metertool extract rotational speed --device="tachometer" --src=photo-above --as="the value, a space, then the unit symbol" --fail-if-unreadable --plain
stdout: 6400 rpm
